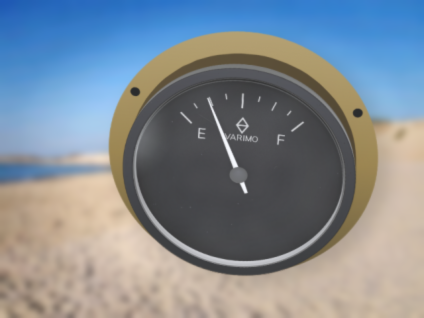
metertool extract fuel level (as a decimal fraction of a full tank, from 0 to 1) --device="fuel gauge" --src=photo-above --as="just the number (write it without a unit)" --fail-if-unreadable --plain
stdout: 0.25
